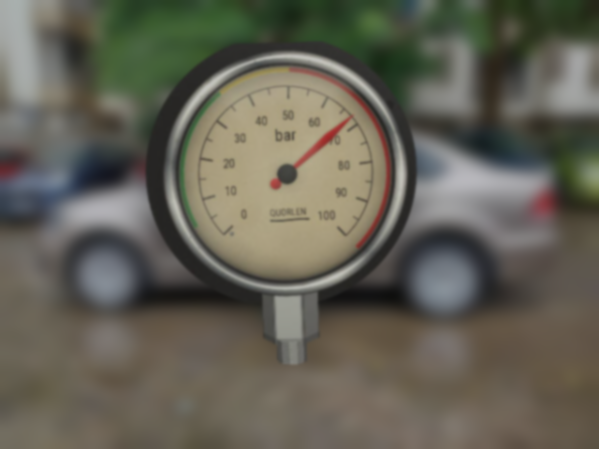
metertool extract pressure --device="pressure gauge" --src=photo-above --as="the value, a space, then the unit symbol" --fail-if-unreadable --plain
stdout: 67.5 bar
